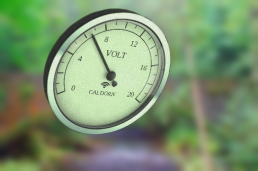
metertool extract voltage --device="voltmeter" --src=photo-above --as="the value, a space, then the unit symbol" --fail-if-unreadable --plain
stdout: 6.5 V
